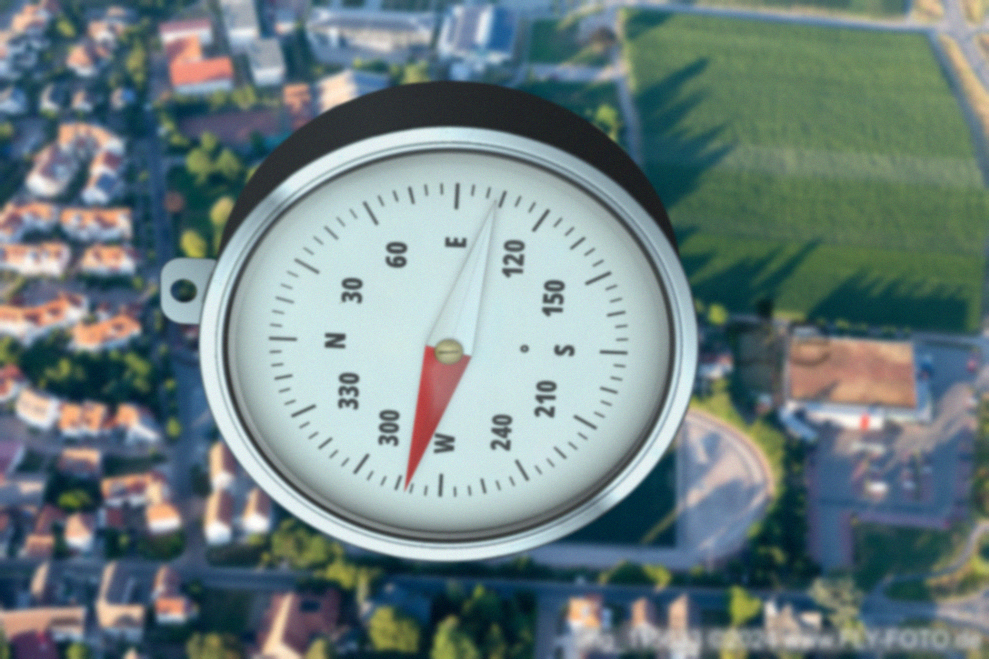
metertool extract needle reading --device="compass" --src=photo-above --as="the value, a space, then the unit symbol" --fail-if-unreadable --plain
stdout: 282.5 °
